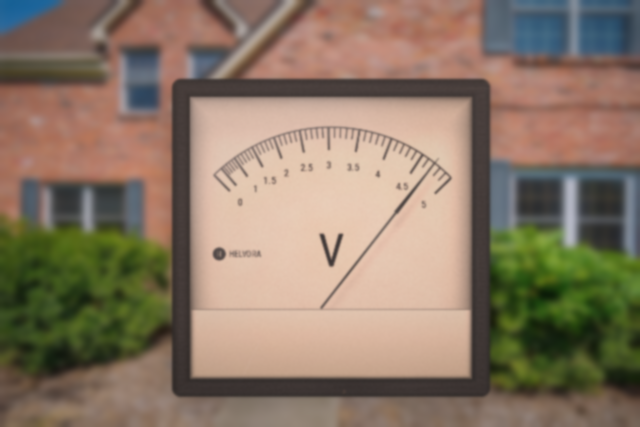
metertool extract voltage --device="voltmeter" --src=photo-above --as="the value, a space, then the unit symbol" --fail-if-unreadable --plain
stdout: 4.7 V
